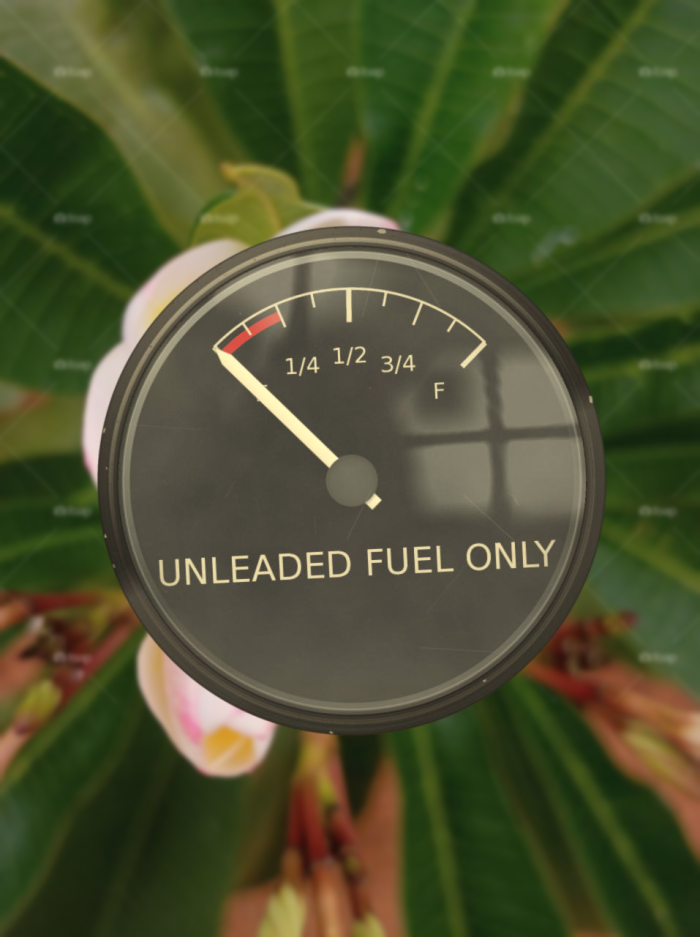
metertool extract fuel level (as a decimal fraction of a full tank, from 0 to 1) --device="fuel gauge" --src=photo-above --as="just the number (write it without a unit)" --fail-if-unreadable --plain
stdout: 0
